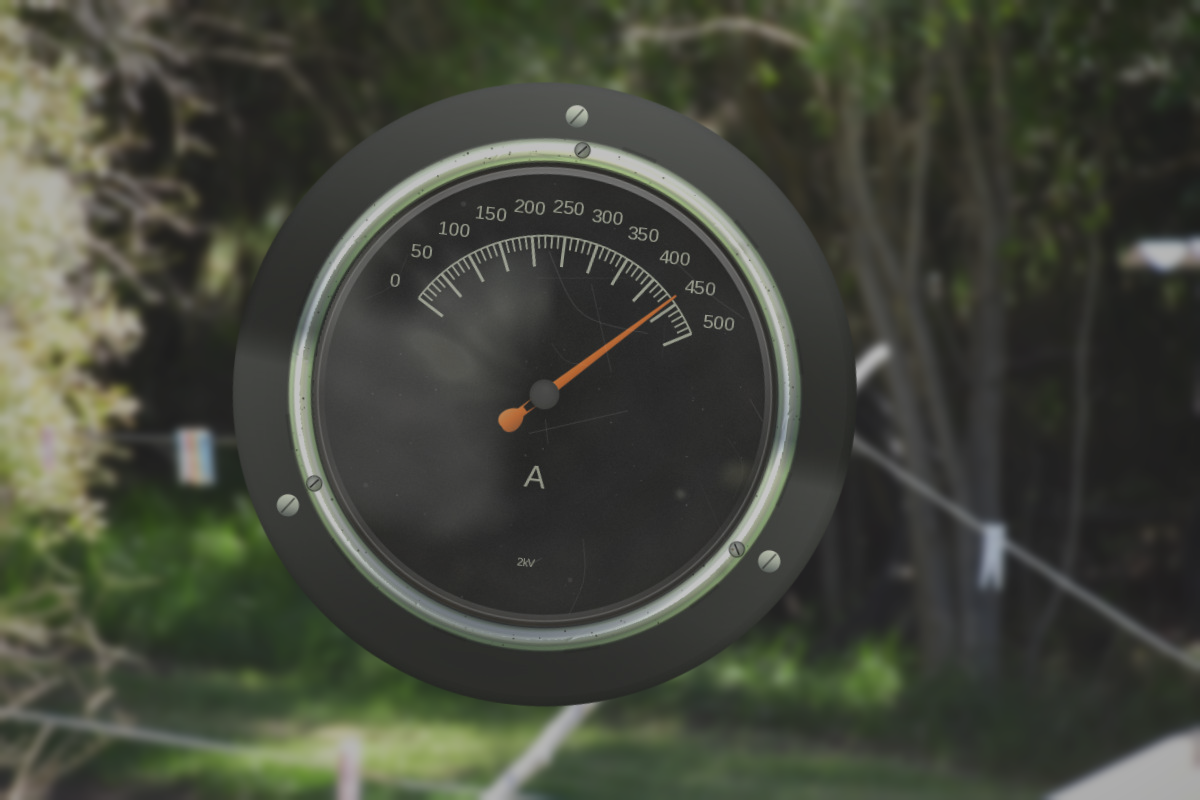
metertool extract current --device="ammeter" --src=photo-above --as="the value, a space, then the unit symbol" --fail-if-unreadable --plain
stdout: 440 A
